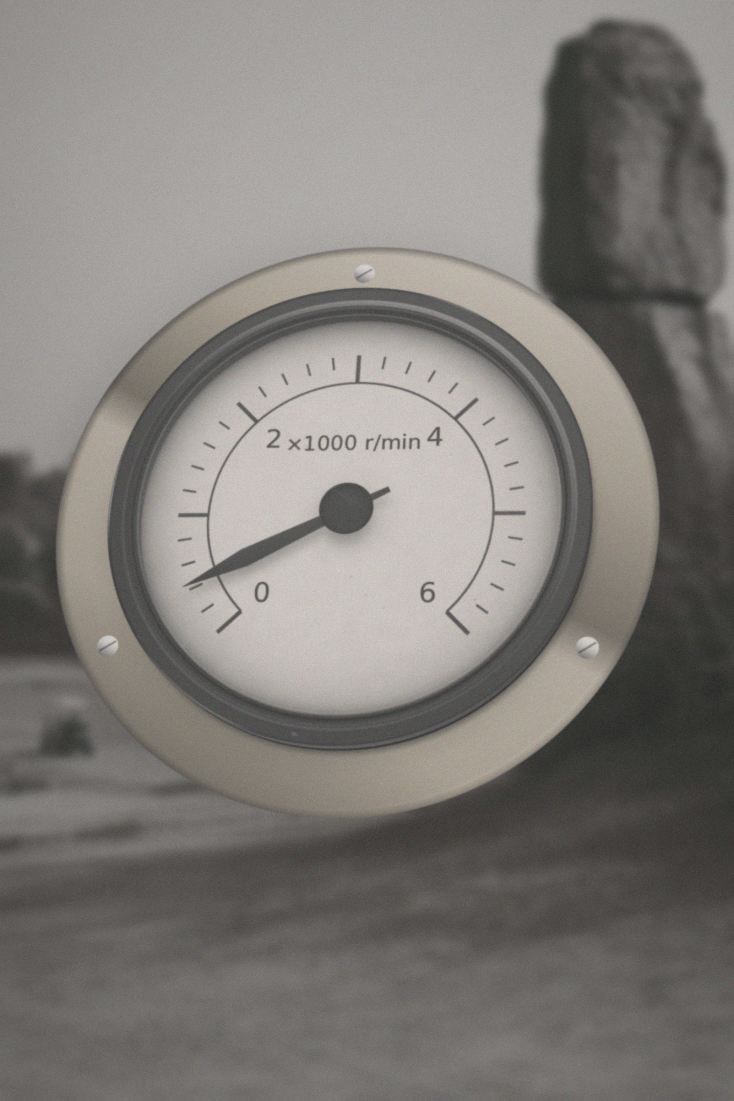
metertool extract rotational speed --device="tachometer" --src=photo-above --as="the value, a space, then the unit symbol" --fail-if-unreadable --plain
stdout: 400 rpm
